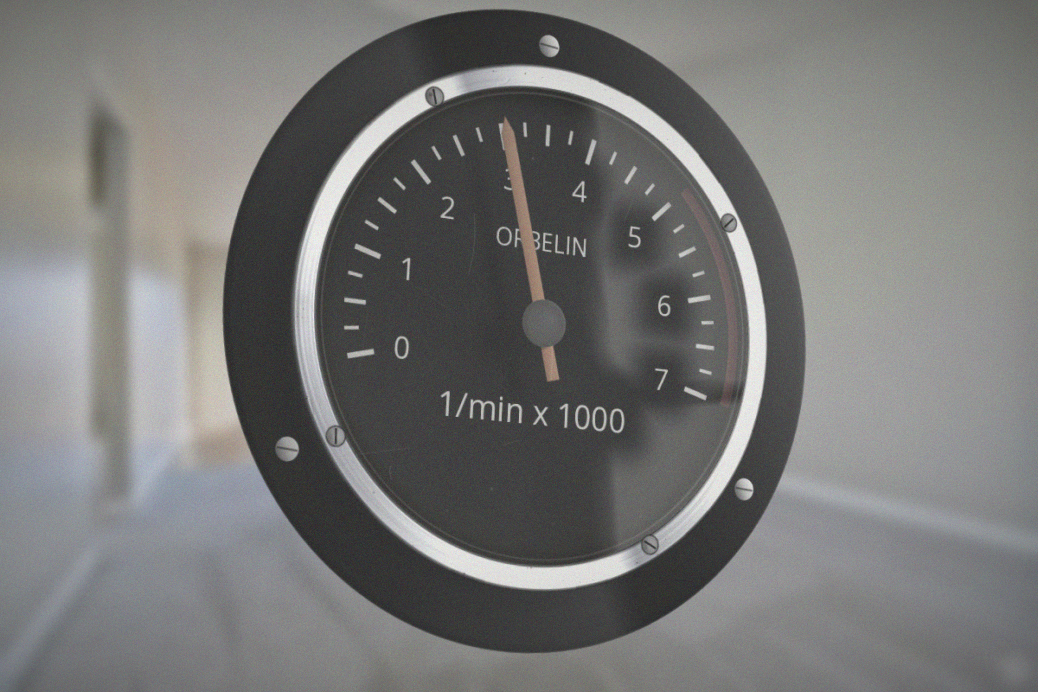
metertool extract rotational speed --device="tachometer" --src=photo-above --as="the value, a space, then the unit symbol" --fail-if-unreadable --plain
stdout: 3000 rpm
